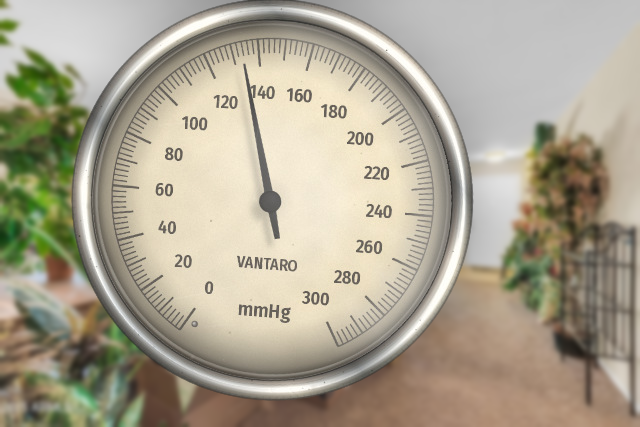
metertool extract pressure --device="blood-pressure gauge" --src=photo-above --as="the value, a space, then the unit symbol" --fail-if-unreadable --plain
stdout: 134 mmHg
